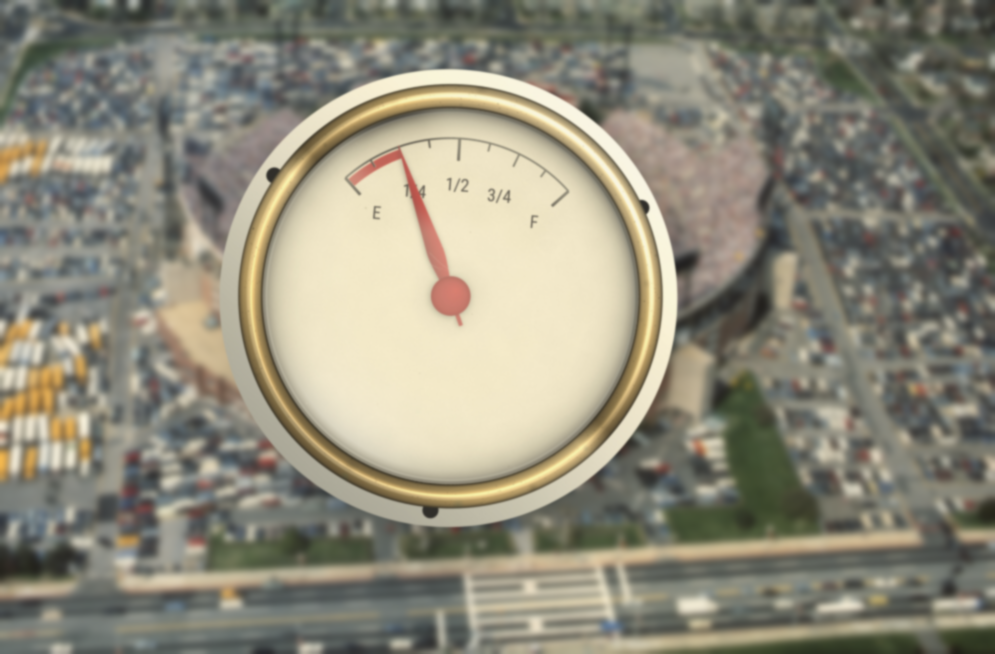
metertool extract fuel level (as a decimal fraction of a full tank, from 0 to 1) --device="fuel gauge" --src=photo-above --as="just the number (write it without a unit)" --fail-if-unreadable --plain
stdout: 0.25
